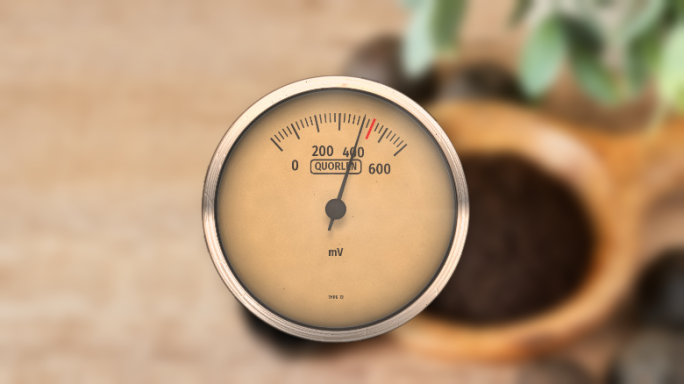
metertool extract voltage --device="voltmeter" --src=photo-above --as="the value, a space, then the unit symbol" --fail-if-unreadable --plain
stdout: 400 mV
